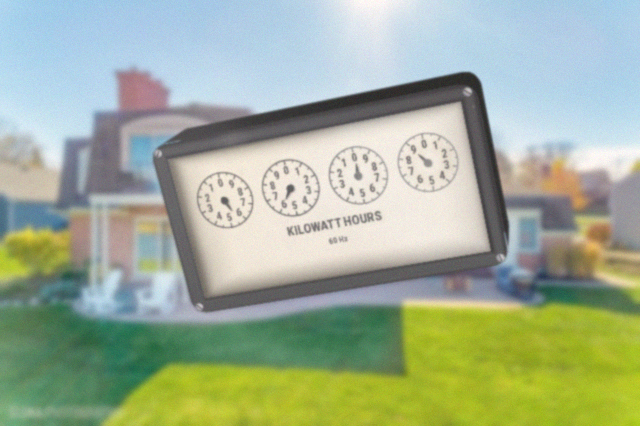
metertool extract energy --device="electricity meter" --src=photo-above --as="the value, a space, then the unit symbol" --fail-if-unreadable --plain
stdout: 5599 kWh
